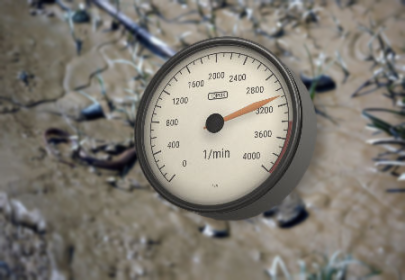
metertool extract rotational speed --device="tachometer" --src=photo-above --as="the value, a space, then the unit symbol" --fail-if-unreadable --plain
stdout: 3100 rpm
